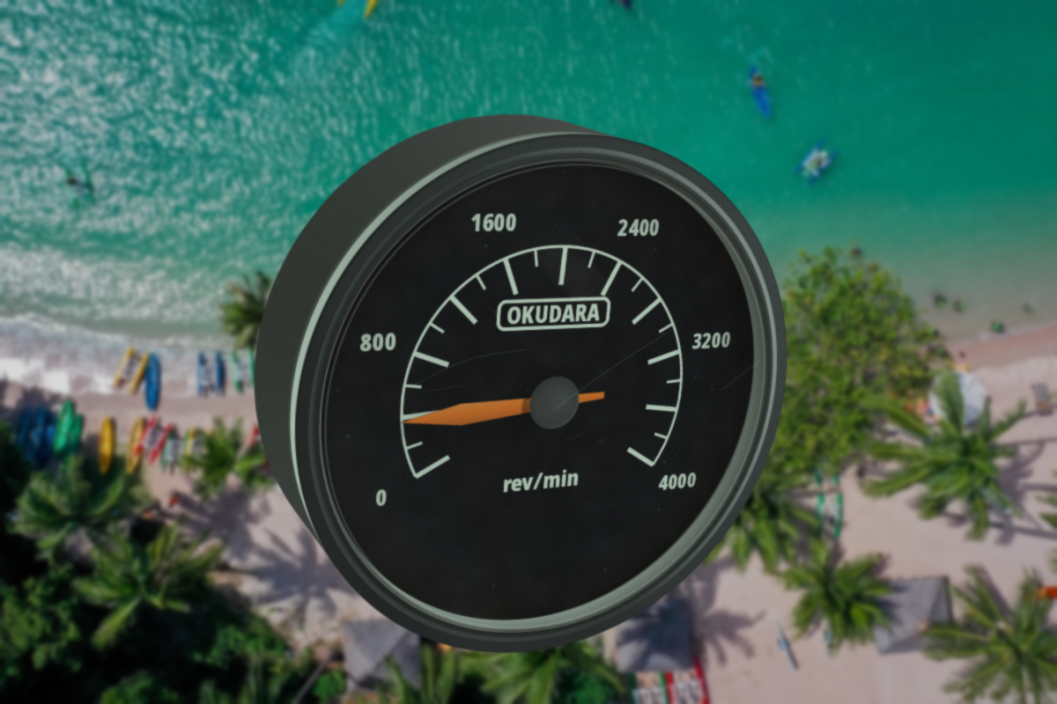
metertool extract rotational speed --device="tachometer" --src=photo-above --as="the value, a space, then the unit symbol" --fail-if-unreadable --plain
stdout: 400 rpm
